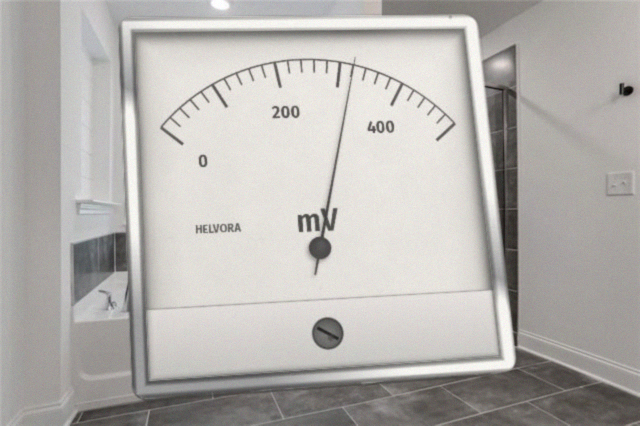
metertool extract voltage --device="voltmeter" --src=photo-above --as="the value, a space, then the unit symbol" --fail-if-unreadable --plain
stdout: 320 mV
